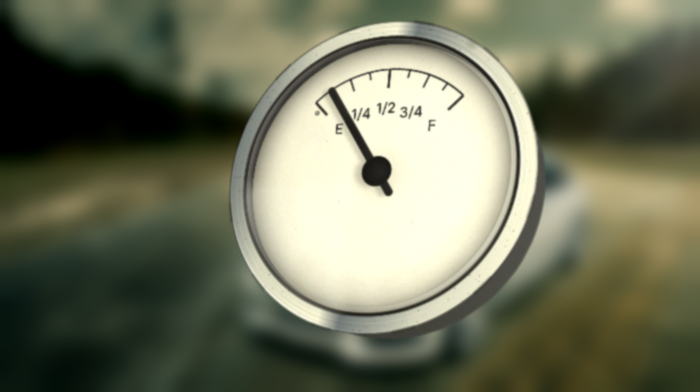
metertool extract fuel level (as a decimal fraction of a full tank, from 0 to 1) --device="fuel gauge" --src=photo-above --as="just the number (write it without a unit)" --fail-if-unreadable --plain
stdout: 0.125
